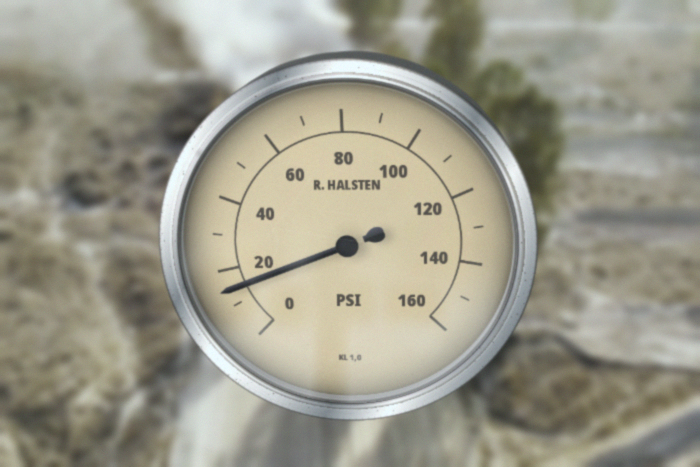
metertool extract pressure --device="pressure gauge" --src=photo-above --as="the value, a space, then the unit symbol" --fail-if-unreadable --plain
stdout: 15 psi
